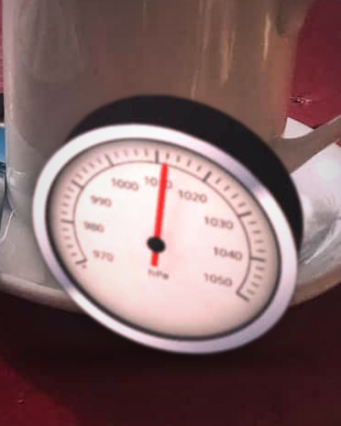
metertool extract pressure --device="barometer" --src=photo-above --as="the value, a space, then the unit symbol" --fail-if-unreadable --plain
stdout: 1012 hPa
